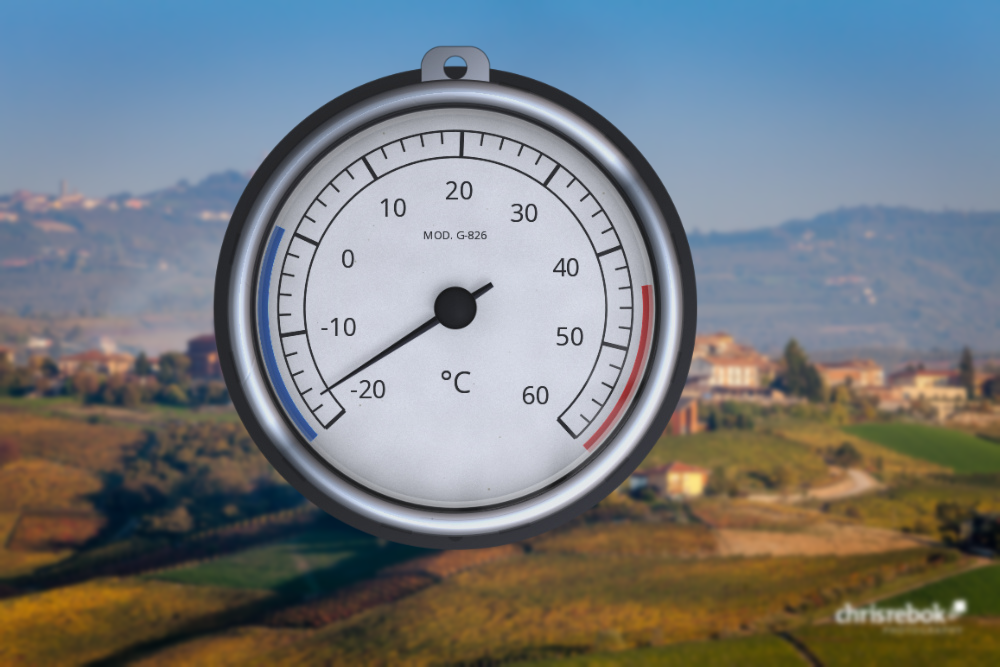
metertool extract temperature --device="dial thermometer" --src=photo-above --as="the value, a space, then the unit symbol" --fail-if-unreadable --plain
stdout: -17 °C
